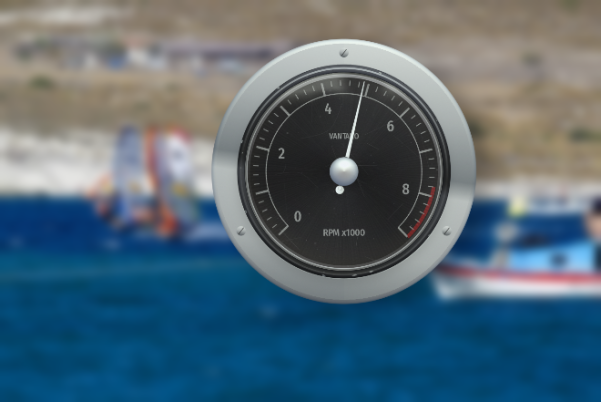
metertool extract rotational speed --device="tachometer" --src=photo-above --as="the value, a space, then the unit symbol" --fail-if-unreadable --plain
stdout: 4900 rpm
